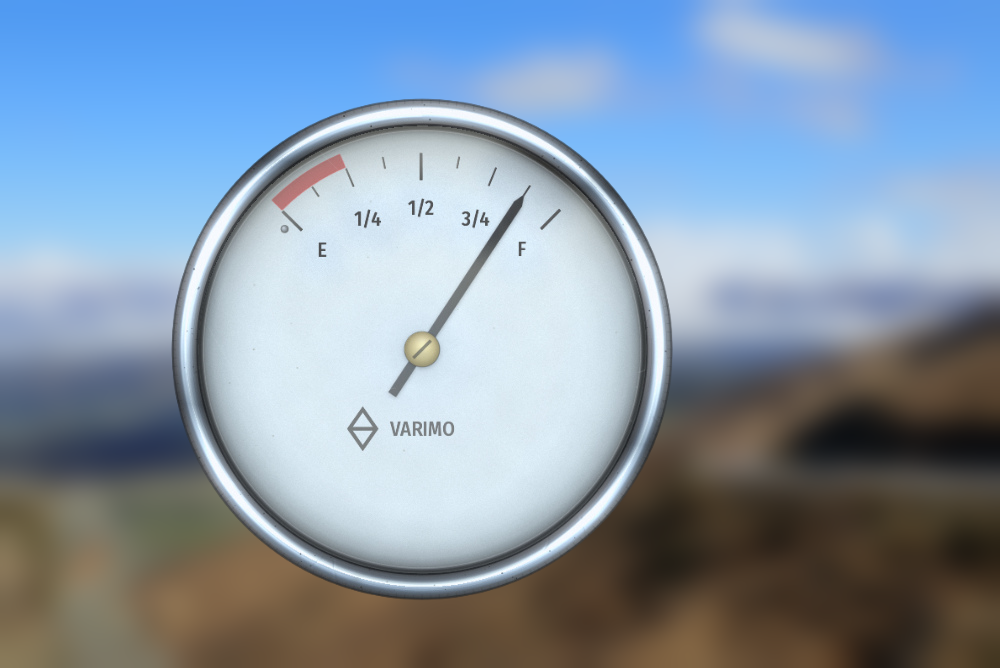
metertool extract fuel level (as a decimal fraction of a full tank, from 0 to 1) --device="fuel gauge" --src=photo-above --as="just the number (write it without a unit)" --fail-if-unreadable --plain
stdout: 0.875
